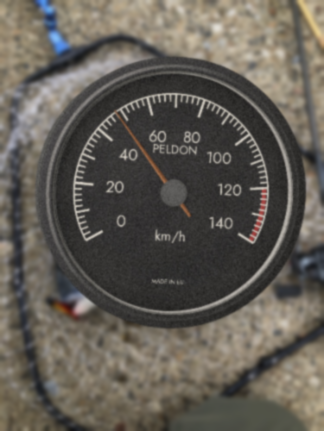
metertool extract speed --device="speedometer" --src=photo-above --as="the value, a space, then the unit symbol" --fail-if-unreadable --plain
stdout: 48 km/h
